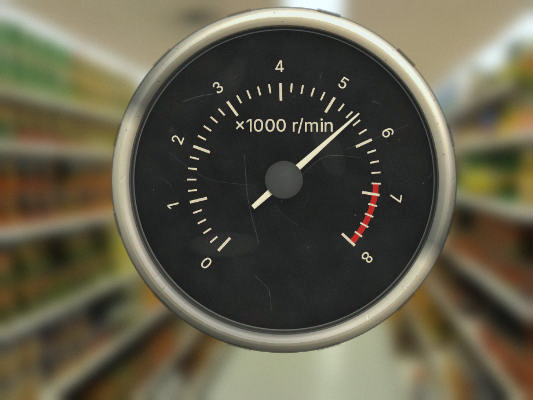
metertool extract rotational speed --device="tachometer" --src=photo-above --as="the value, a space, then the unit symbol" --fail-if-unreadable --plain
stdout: 5500 rpm
